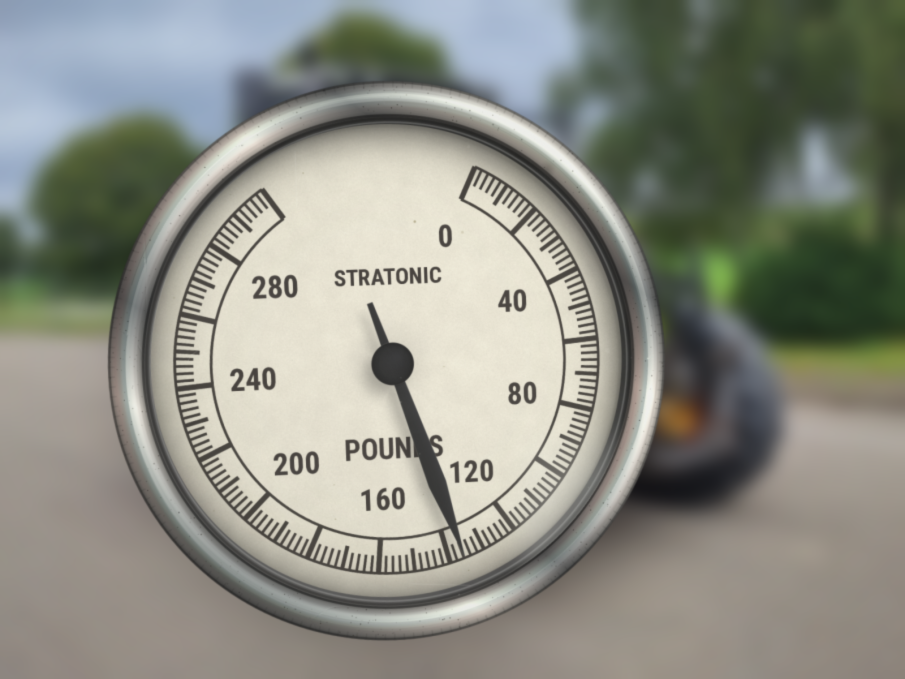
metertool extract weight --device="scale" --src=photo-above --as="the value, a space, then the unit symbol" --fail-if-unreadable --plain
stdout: 136 lb
